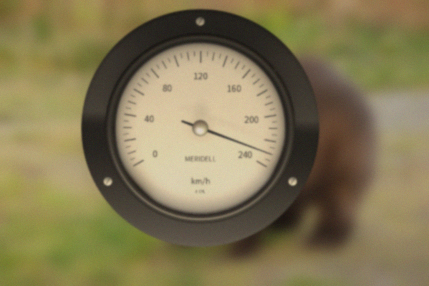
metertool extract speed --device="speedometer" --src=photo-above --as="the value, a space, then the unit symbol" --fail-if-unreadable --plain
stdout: 230 km/h
